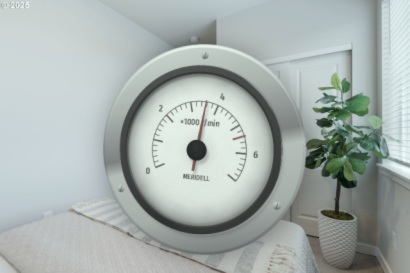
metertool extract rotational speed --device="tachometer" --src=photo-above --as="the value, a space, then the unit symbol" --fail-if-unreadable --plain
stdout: 3600 rpm
